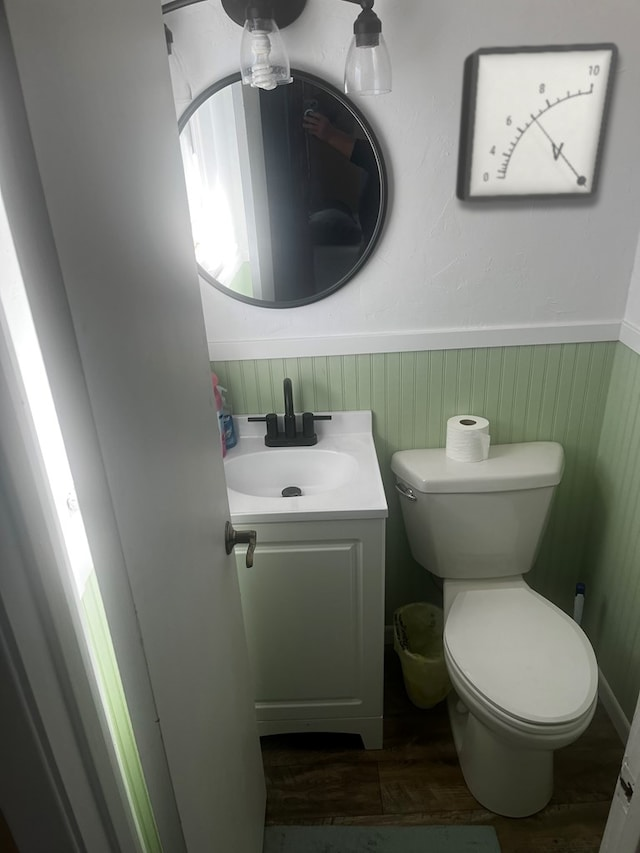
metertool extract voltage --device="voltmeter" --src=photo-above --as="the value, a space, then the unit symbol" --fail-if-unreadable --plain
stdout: 7 V
